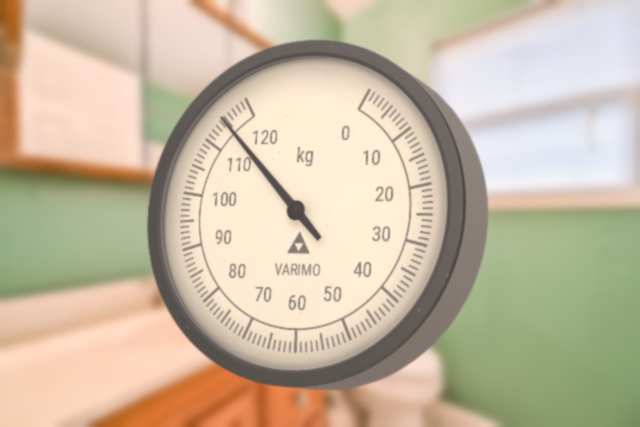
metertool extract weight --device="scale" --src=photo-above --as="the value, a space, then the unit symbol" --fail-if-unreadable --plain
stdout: 115 kg
